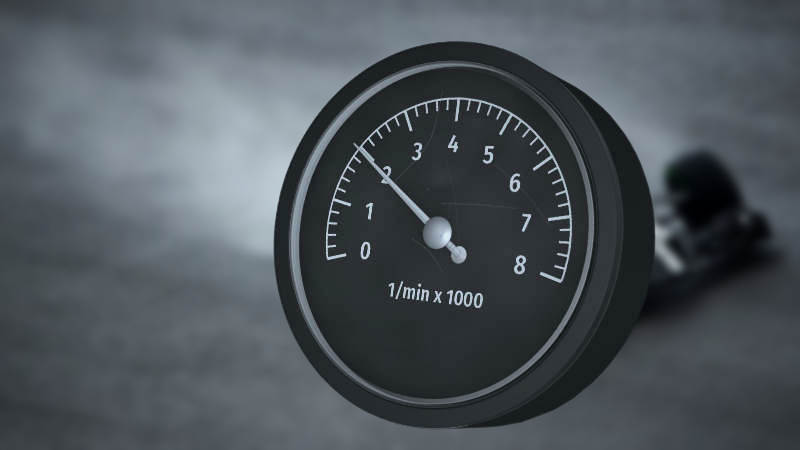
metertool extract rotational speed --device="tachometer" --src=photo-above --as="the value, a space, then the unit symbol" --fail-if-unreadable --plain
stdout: 2000 rpm
